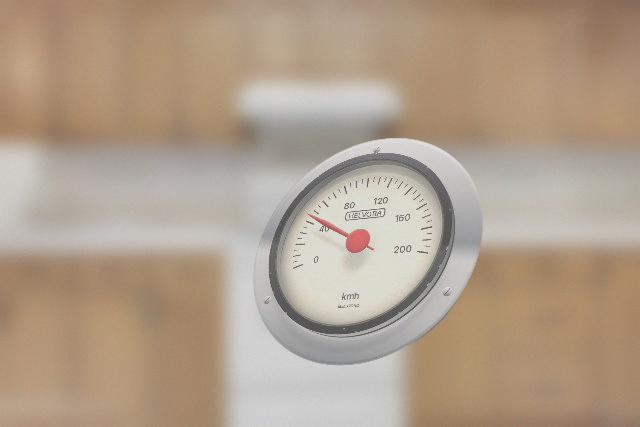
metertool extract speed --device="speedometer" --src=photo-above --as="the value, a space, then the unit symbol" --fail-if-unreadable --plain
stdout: 45 km/h
